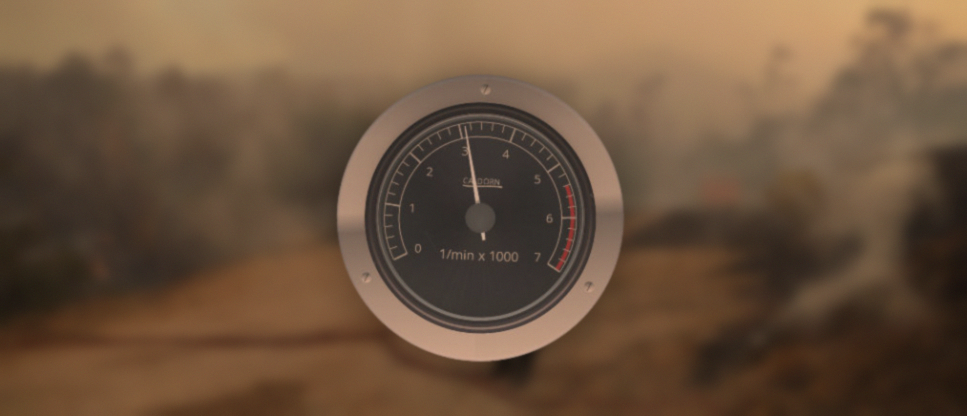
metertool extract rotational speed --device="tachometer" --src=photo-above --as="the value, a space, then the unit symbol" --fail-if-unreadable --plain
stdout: 3100 rpm
